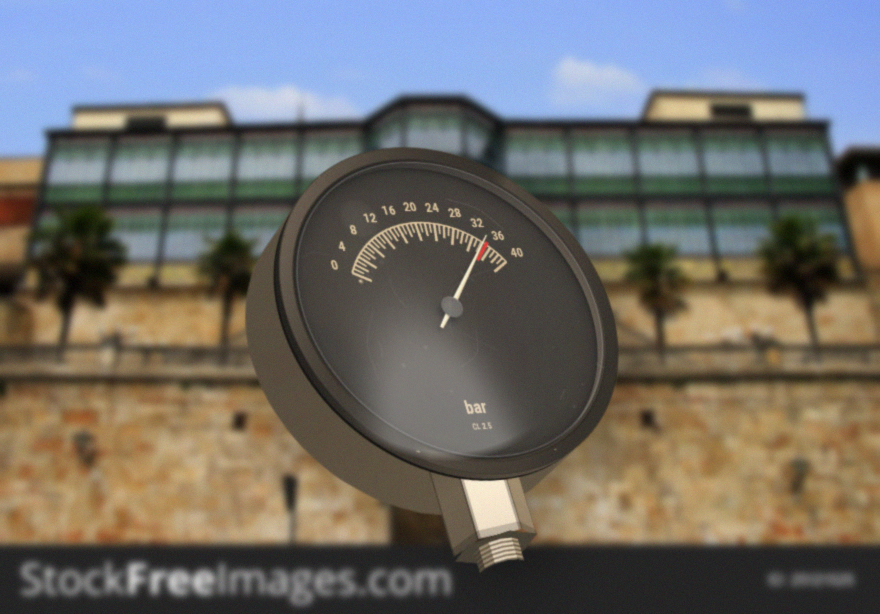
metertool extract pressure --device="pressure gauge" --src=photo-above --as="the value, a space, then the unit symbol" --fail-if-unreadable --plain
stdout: 34 bar
